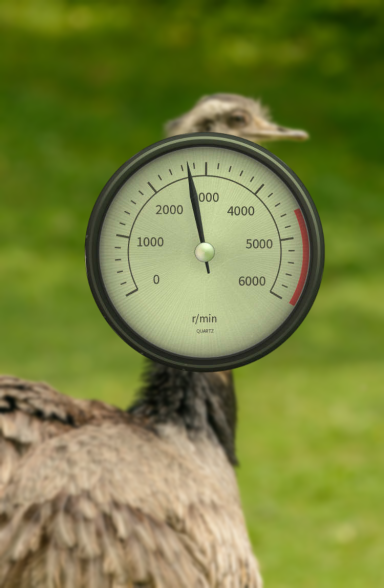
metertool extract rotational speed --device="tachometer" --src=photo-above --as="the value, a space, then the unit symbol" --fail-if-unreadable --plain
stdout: 2700 rpm
